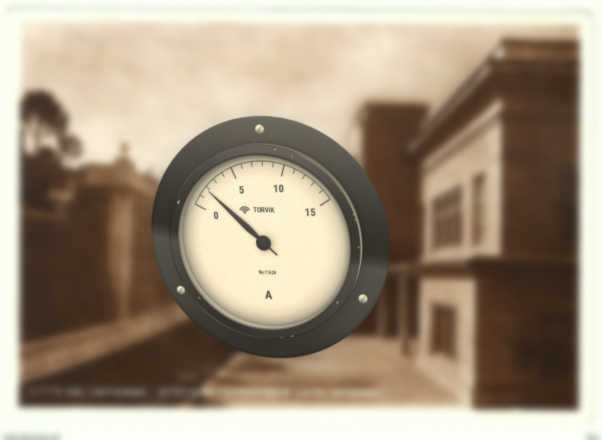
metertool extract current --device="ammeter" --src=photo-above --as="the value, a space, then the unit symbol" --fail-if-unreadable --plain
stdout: 2 A
